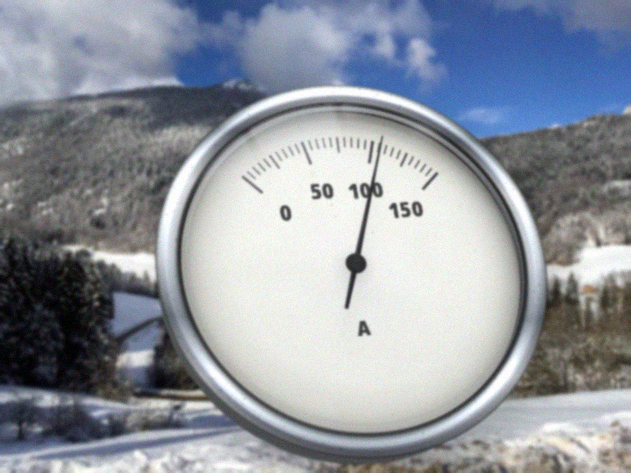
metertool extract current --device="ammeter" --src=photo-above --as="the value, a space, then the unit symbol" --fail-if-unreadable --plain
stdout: 105 A
